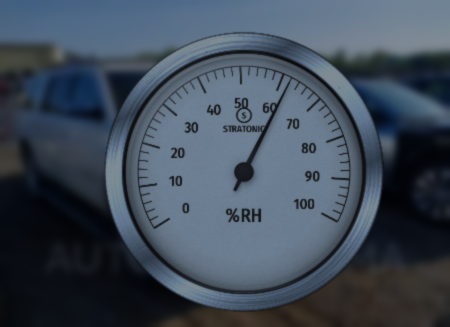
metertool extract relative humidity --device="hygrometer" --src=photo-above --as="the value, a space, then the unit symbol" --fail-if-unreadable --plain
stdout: 62 %
